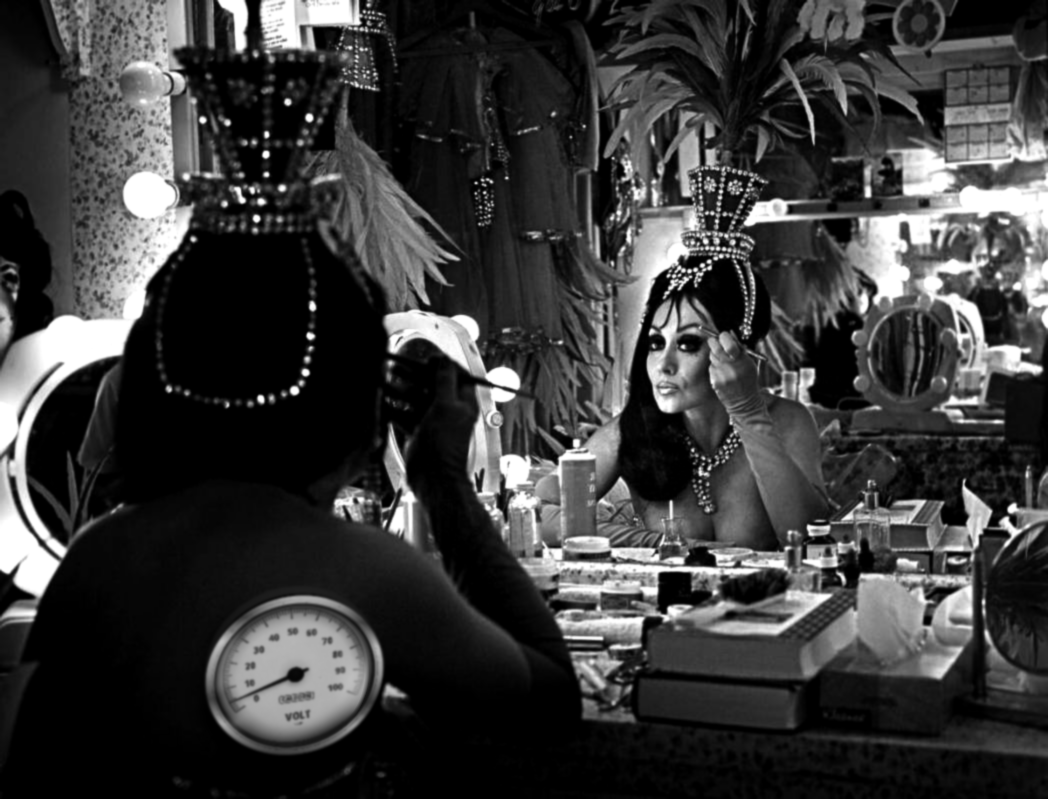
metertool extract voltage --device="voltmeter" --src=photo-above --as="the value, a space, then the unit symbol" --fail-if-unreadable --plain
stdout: 5 V
